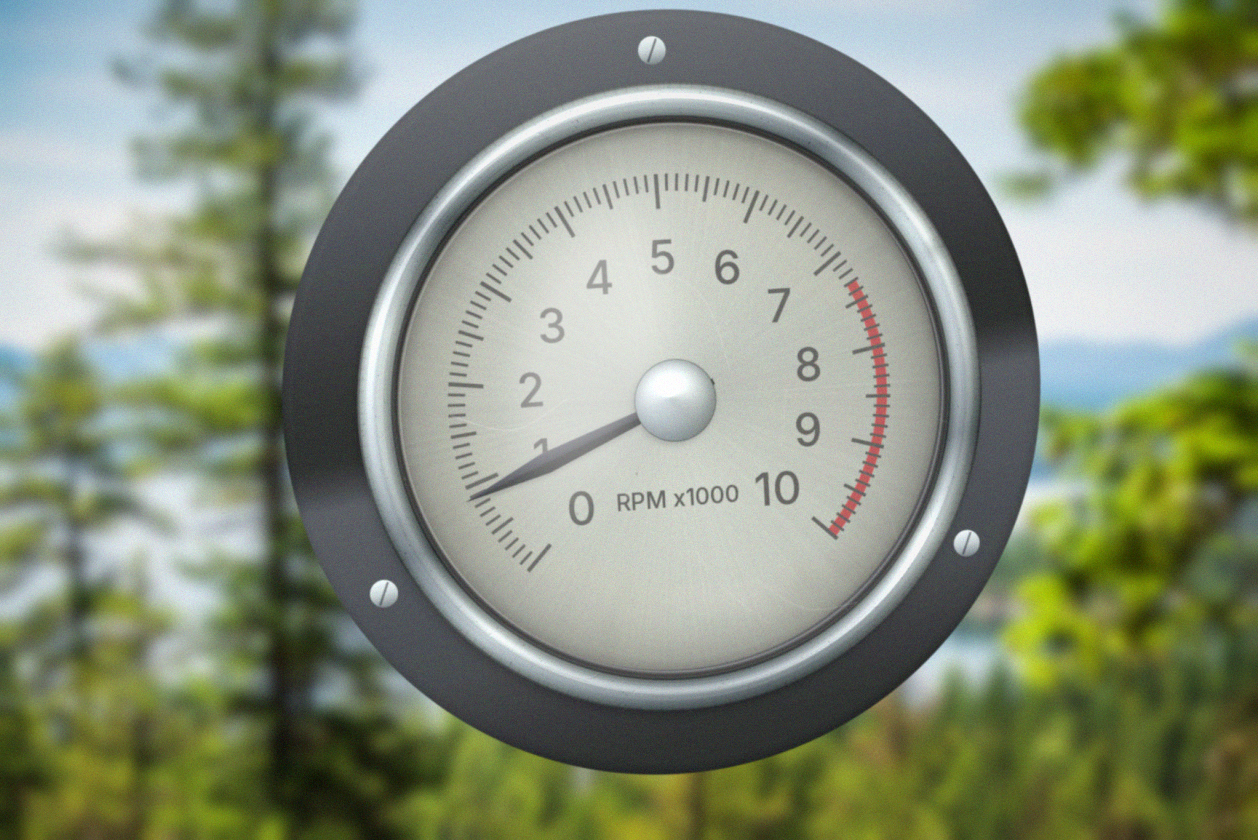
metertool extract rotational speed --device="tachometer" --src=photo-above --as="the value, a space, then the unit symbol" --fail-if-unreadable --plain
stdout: 900 rpm
